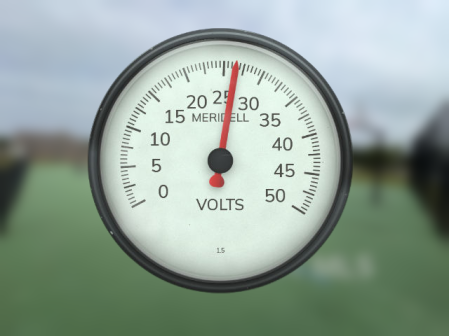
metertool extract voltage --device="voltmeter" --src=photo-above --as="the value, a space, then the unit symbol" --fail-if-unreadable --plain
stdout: 26.5 V
